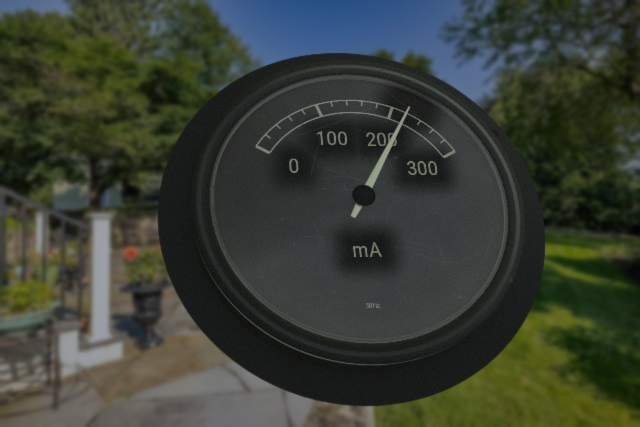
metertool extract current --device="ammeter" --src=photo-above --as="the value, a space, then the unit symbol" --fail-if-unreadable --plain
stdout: 220 mA
